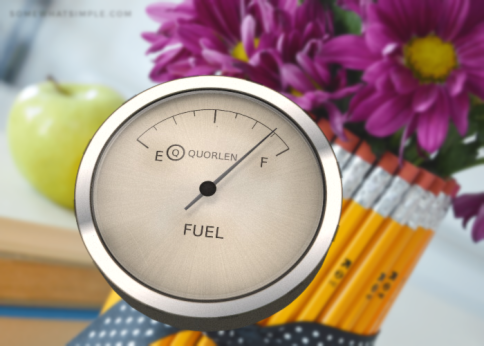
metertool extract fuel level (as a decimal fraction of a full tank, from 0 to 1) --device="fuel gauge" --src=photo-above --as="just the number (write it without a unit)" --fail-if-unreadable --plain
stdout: 0.875
